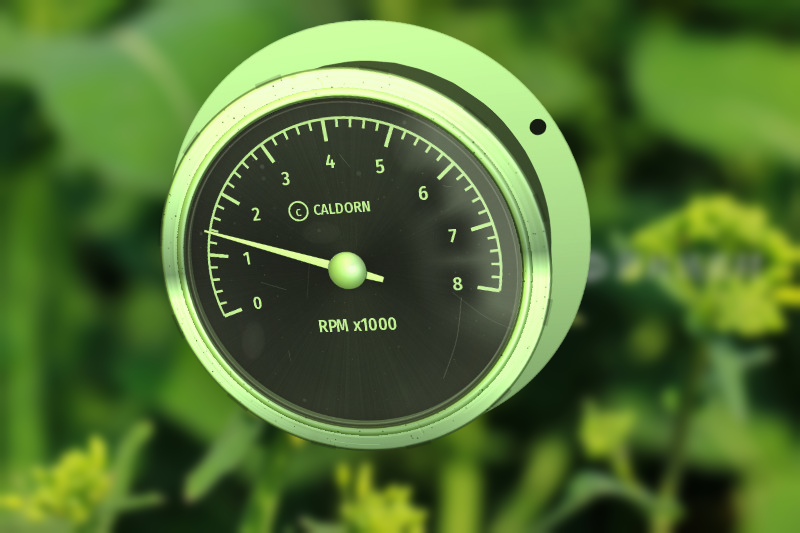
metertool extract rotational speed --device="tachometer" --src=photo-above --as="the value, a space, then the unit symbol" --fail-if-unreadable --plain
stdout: 1400 rpm
